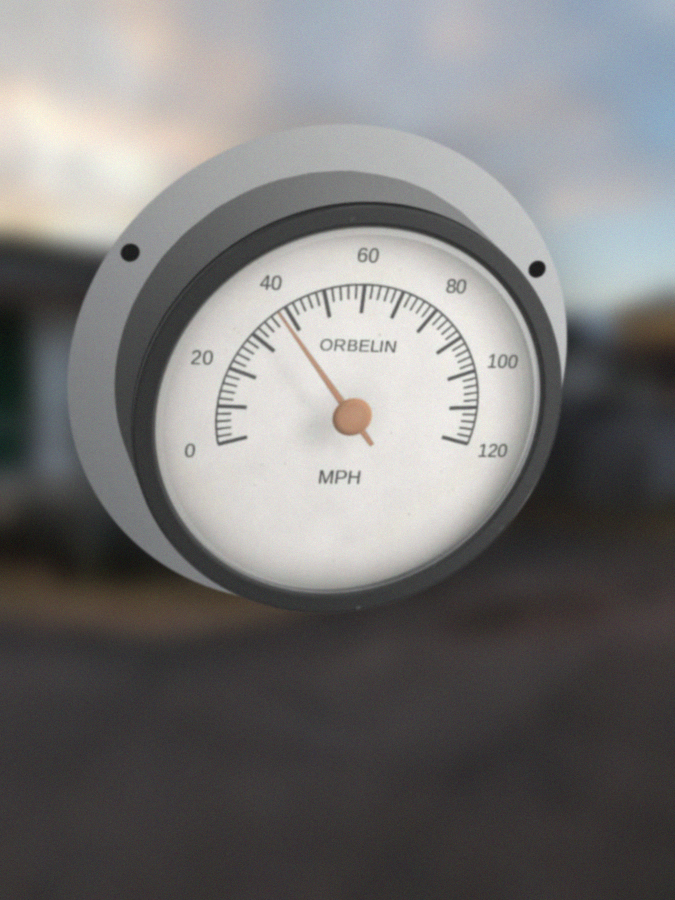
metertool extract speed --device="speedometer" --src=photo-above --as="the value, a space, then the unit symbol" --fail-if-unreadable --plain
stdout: 38 mph
